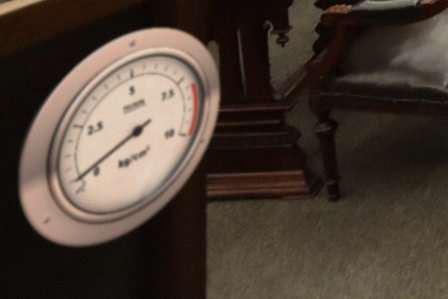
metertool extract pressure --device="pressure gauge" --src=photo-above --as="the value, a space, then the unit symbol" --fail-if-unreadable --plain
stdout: 0.5 kg/cm²
